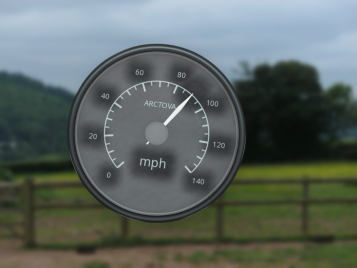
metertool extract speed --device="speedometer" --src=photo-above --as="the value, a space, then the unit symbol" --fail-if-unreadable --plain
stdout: 90 mph
